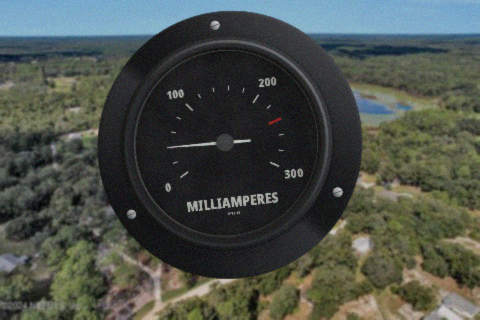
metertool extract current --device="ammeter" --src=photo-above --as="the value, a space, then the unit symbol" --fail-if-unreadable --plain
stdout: 40 mA
